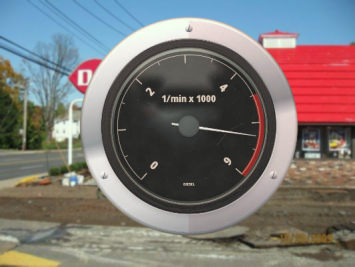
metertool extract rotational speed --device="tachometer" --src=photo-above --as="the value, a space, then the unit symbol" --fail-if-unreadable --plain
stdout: 5250 rpm
